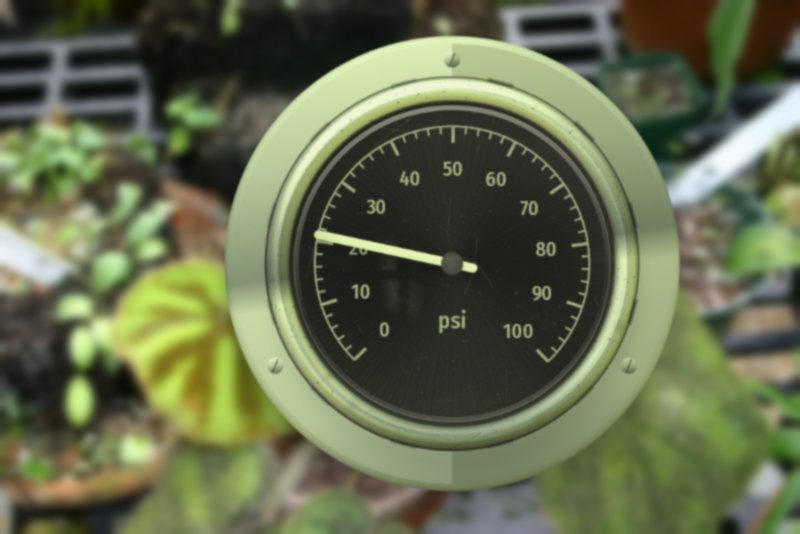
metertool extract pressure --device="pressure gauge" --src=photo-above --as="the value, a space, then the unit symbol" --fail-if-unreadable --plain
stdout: 21 psi
